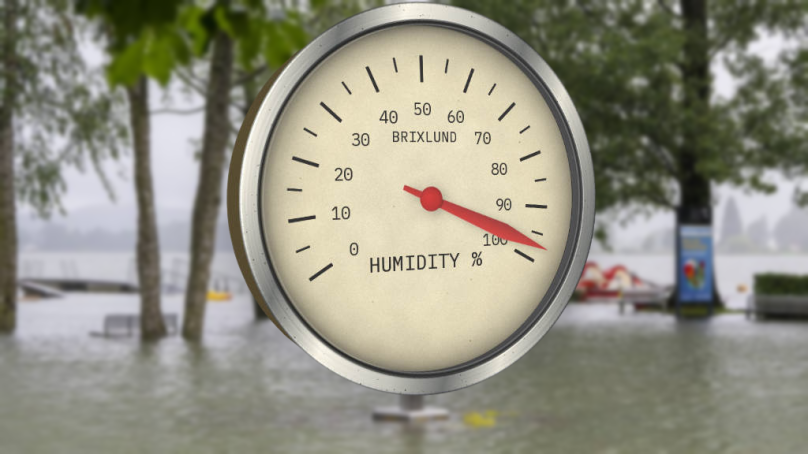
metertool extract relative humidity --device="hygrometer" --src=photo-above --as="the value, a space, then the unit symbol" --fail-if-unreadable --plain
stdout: 97.5 %
